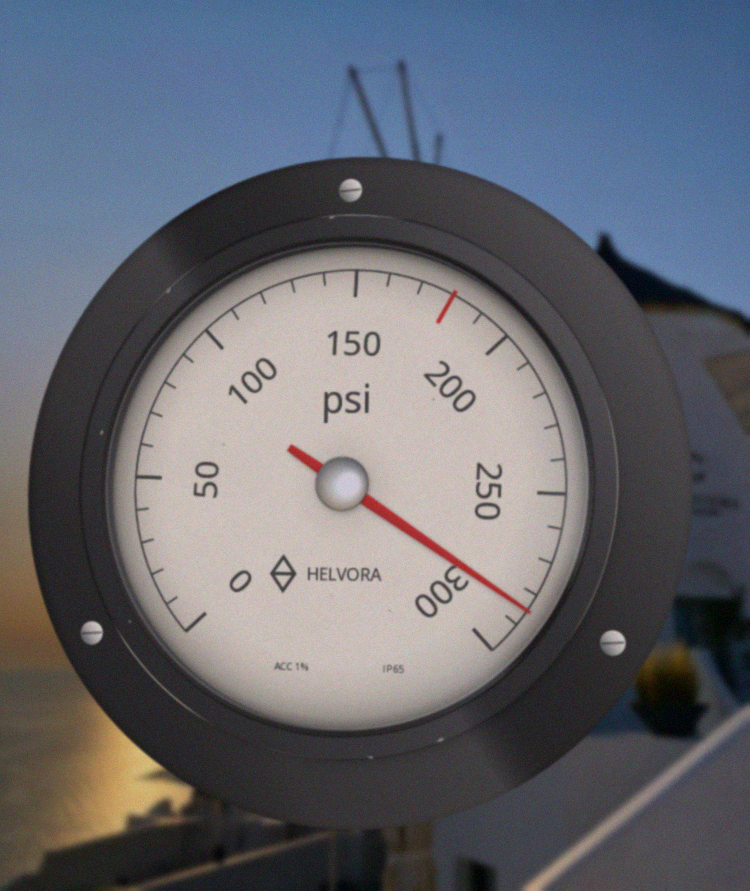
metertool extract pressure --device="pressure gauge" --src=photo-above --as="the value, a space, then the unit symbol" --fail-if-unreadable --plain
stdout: 285 psi
